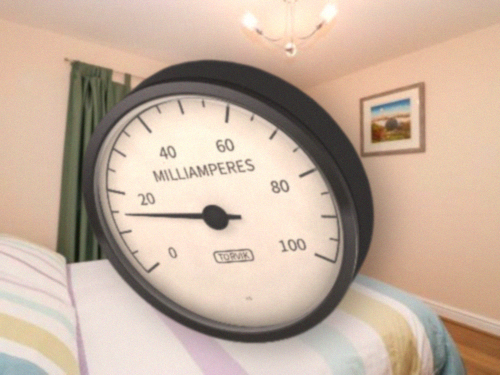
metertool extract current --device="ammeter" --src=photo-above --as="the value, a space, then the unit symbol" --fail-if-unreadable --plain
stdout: 15 mA
